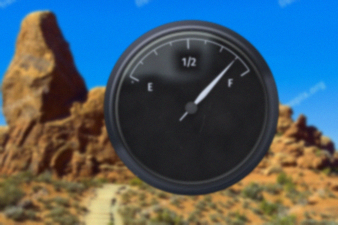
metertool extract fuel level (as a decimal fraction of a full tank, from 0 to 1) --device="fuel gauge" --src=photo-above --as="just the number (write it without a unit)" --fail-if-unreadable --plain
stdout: 0.875
